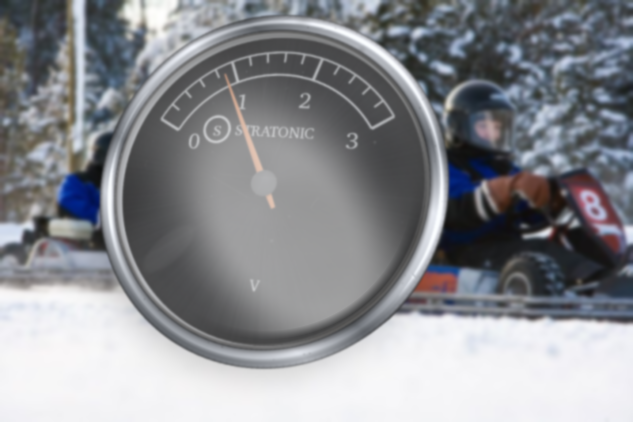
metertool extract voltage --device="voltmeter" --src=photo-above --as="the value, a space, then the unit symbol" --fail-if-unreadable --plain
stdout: 0.9 V
